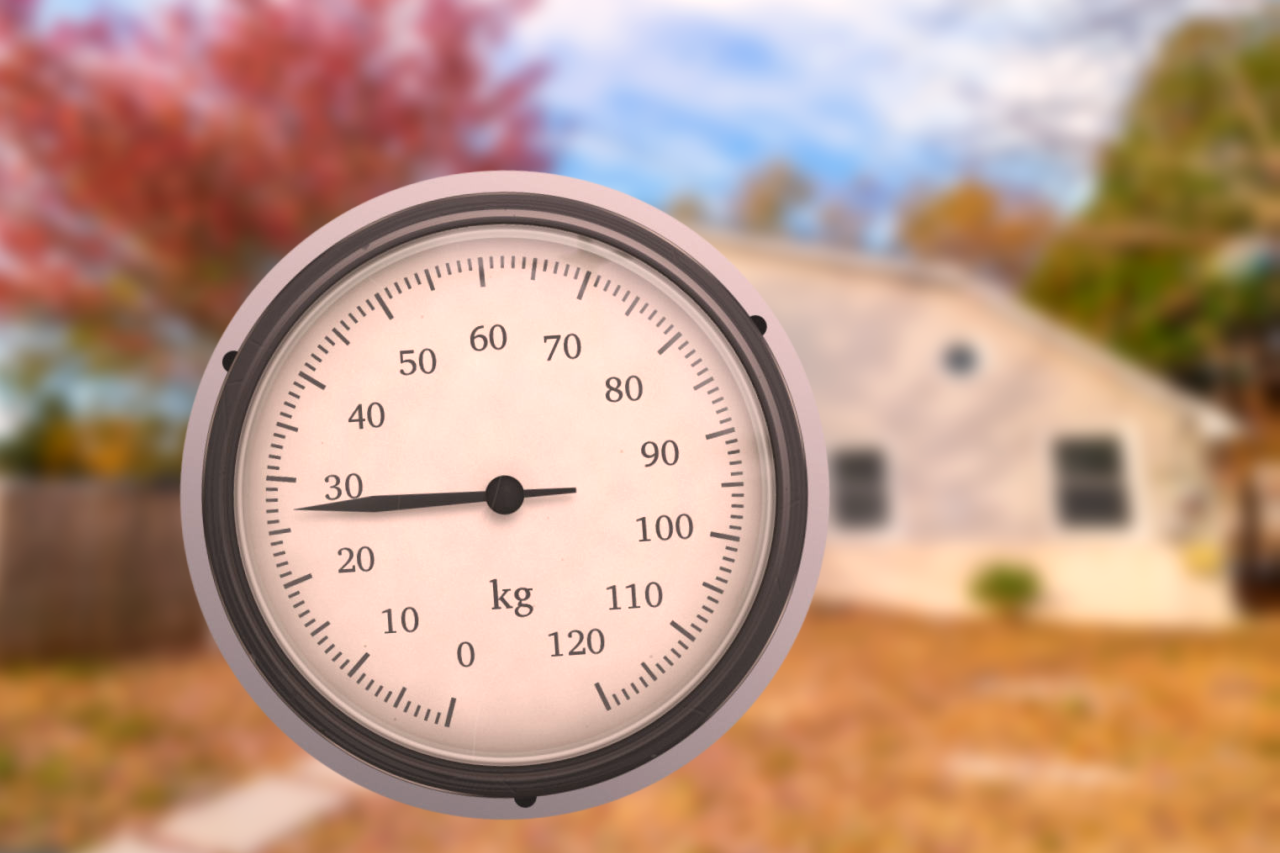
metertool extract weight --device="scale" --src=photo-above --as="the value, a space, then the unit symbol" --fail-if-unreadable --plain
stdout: 27 kg
